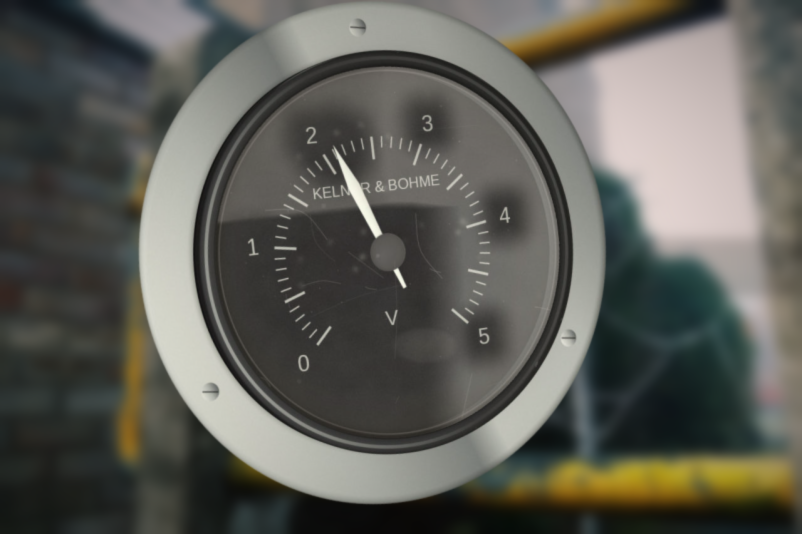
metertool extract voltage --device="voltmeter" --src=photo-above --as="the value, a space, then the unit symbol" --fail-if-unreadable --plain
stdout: 2.1 V
